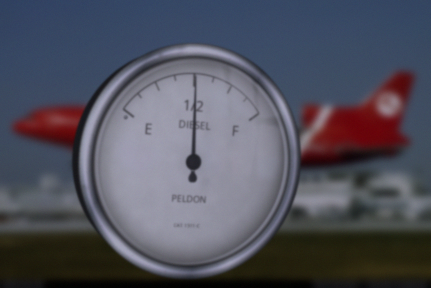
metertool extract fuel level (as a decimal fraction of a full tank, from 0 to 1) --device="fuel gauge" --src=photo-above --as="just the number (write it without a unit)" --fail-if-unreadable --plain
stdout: 0.5
